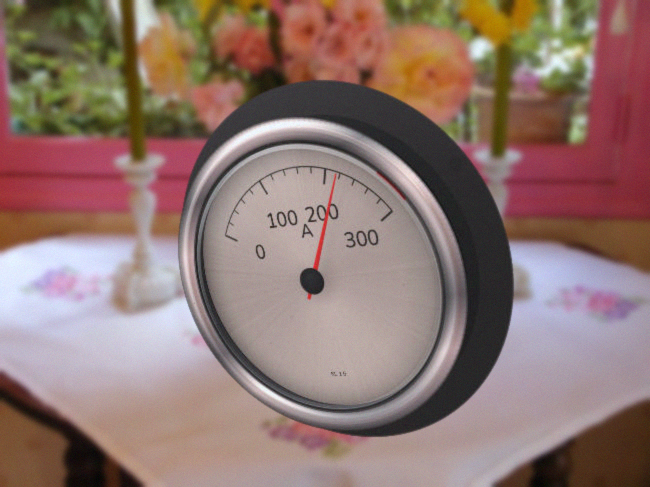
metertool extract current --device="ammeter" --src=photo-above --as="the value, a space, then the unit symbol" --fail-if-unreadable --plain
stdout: 220 A
